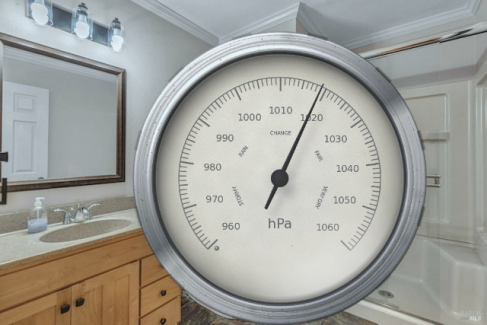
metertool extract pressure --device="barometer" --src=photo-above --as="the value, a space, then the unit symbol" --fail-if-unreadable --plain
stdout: 1019 hPa
